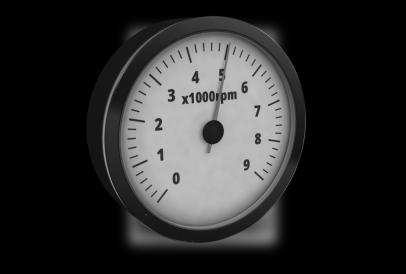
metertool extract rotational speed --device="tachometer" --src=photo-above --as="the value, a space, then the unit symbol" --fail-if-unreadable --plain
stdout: 5000 rpm
